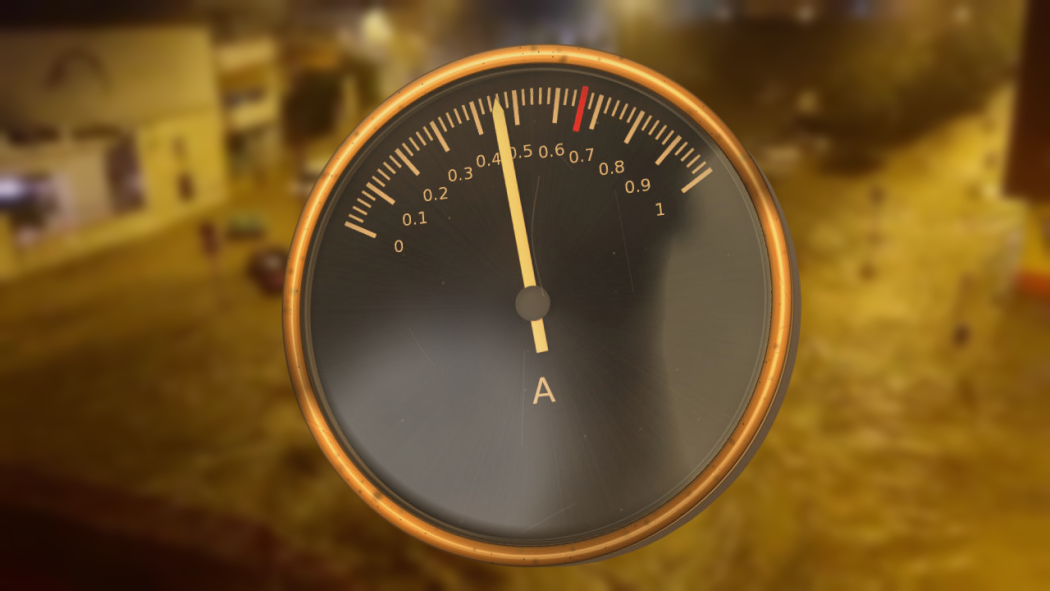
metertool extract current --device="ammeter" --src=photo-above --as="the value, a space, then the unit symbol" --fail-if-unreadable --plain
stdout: 0.46 A
